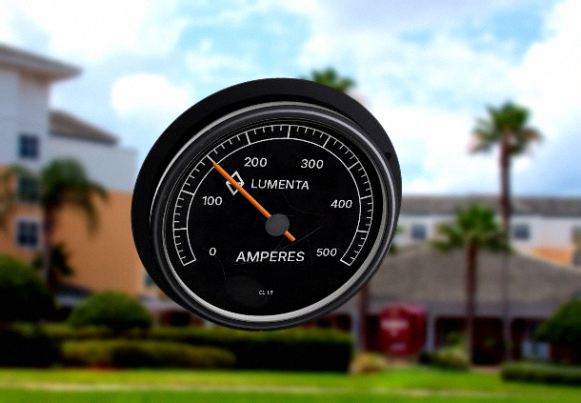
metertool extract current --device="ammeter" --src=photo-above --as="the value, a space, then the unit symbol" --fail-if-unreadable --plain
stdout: 150 A
